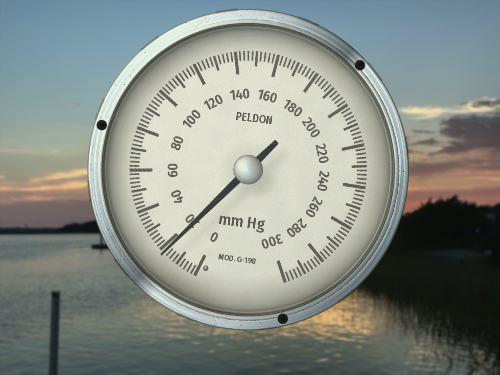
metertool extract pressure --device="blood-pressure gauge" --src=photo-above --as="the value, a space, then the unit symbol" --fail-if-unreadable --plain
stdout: 18 mmHg
